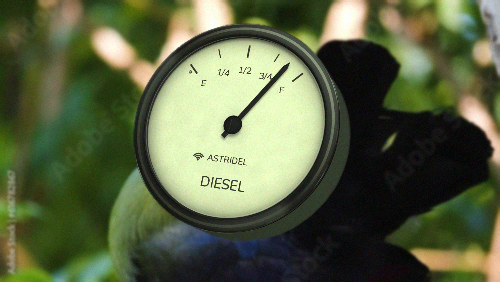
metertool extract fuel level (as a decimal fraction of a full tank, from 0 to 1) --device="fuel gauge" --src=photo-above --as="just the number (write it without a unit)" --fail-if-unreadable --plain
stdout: 0.875
